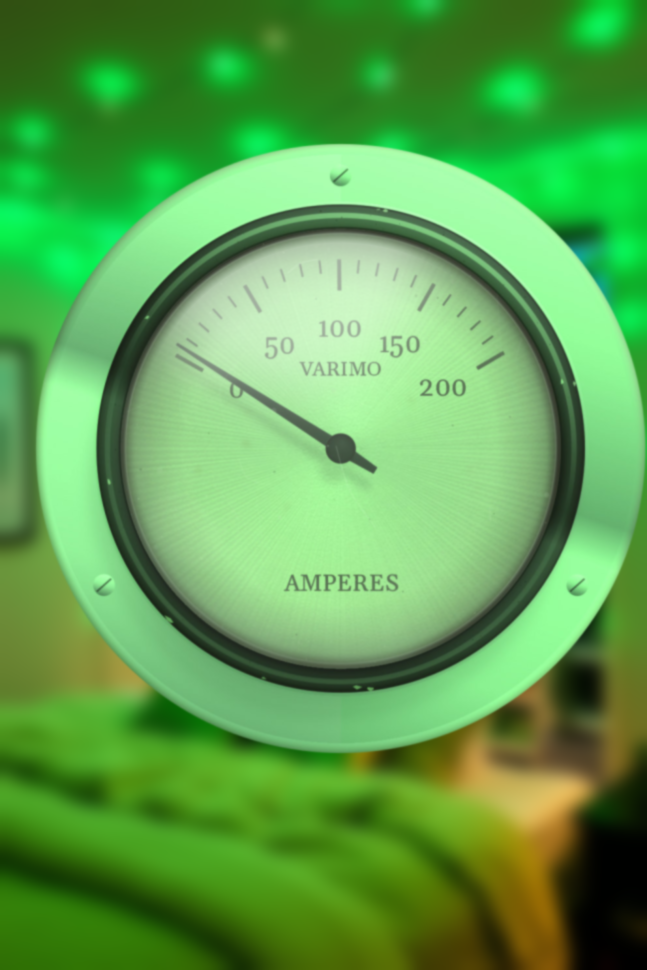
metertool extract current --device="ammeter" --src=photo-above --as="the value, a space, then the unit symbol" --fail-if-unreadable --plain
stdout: 5 A
